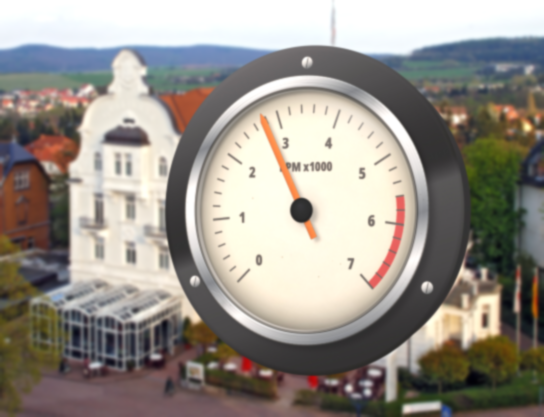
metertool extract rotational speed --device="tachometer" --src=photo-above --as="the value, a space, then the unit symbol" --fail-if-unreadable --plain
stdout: 2800 rpm
